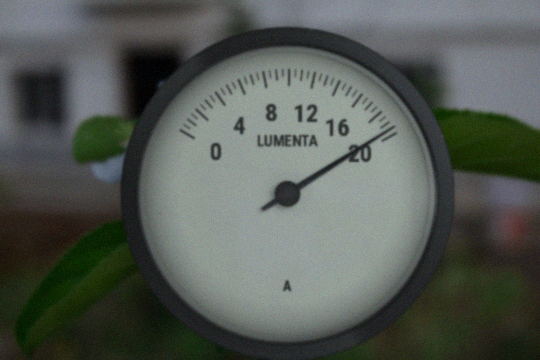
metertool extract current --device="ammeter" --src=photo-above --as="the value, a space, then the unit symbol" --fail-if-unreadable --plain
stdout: 19.5 A
